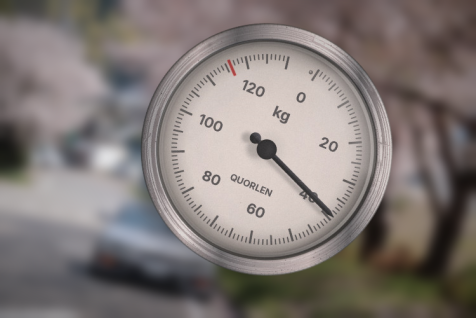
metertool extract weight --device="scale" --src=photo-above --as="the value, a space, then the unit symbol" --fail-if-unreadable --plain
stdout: 39 kg
